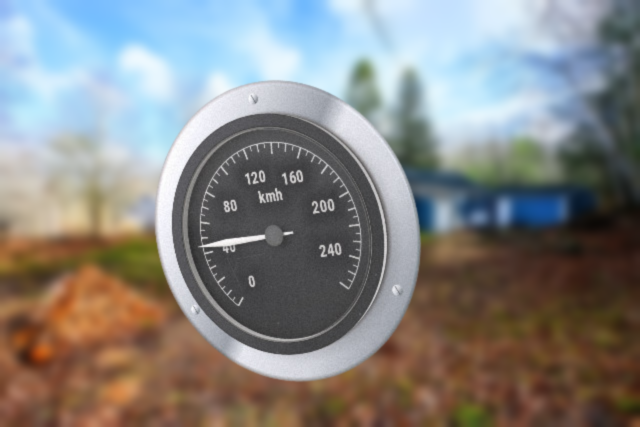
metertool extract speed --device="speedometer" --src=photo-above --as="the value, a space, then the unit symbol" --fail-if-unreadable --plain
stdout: 45 km/h
